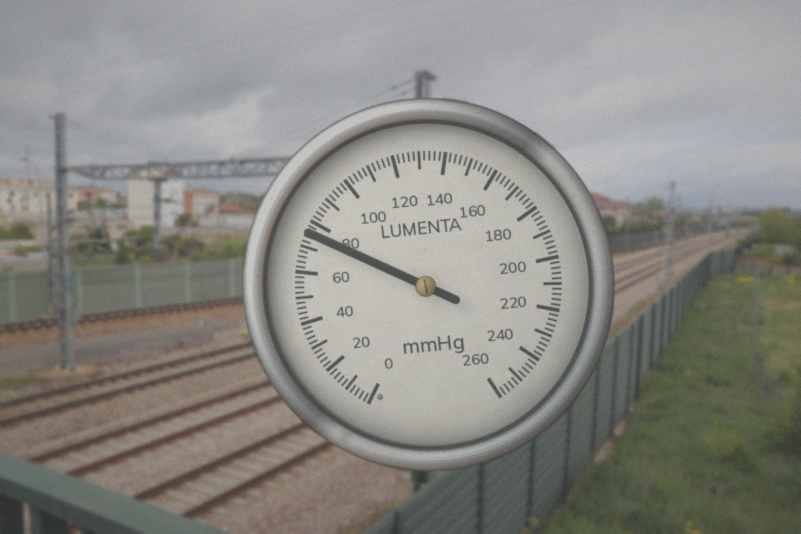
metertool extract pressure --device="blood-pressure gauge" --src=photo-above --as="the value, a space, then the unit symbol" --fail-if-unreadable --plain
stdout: 76 mmHg
